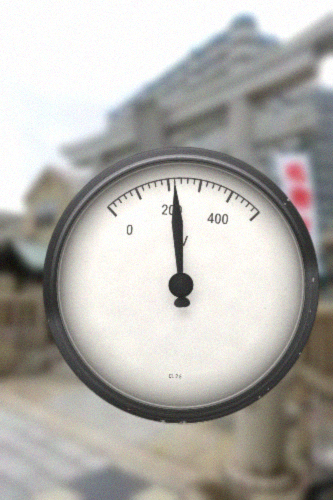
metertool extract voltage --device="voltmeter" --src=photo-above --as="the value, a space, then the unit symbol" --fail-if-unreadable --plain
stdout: 220 V
